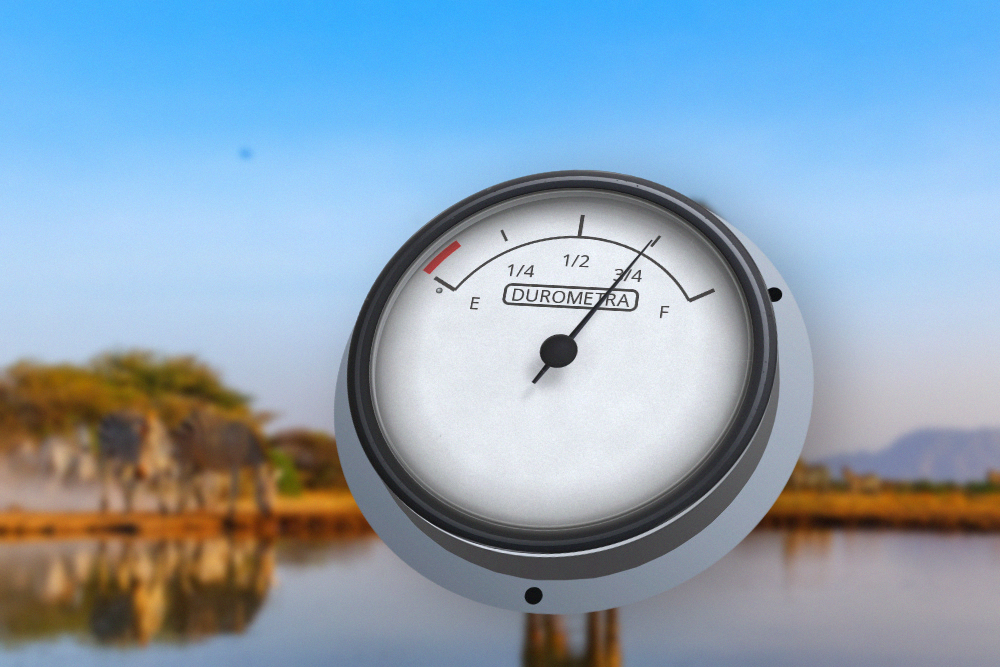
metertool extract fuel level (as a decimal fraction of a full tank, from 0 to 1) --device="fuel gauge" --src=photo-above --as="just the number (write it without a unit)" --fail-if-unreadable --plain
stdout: 0.75
